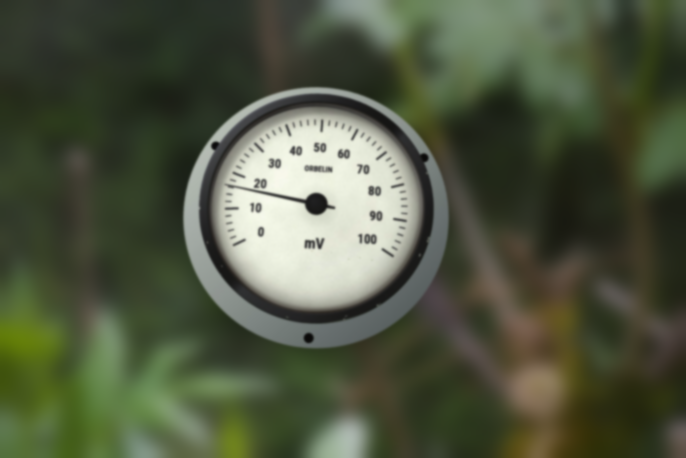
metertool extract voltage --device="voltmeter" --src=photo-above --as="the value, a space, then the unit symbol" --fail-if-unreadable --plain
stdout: 16 mV
